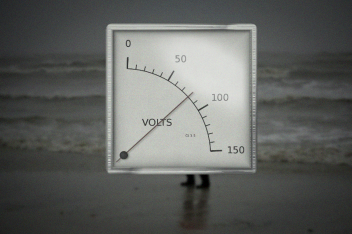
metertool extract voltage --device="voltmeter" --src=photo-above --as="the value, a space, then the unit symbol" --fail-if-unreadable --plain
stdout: 80 V
